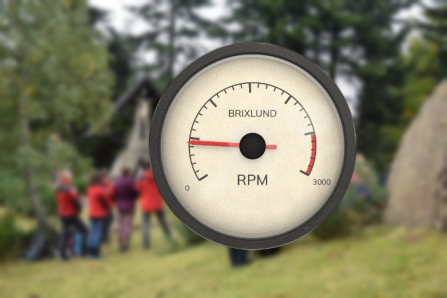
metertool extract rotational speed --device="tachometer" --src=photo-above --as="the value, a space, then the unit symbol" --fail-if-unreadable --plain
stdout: 450 rpm
